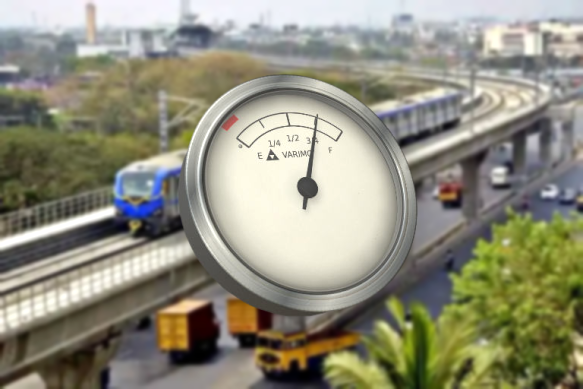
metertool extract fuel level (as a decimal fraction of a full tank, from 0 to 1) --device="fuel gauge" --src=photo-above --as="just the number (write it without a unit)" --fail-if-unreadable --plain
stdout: 0.75
